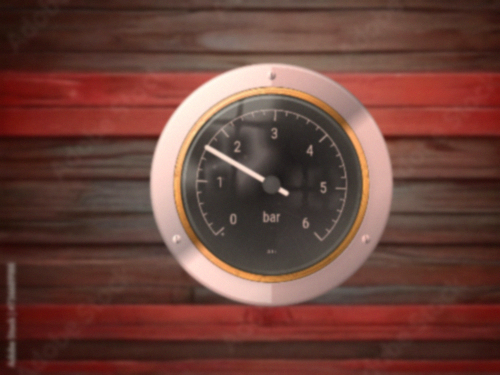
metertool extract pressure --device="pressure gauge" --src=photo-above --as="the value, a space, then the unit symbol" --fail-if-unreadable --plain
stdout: 1.6 bar
